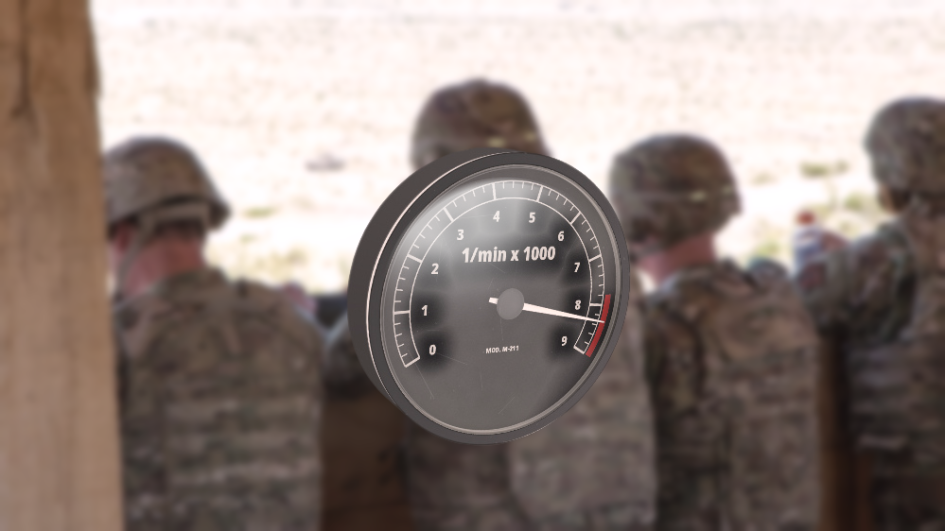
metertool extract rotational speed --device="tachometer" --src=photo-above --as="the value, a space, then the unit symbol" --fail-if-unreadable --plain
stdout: 8300 rpm
